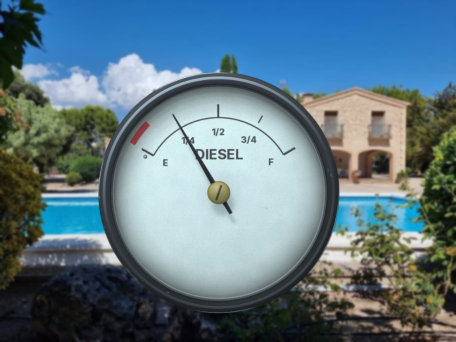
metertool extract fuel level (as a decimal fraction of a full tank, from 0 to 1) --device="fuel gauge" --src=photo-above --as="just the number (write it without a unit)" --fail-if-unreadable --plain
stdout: 0.25
